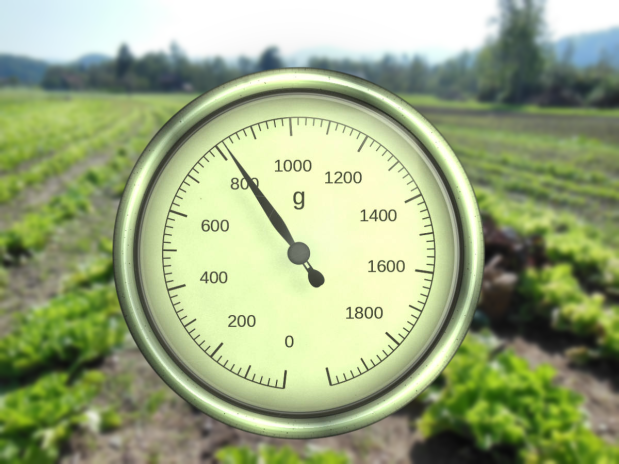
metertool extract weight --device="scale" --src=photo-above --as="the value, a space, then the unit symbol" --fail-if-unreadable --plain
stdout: 820 g
